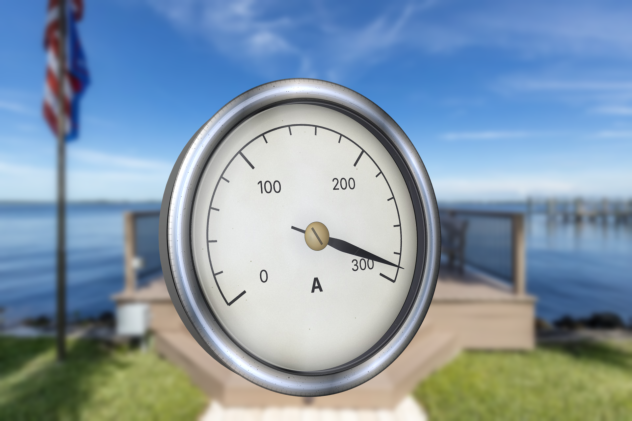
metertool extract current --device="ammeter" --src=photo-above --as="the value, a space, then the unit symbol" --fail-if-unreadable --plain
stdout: 290 A
